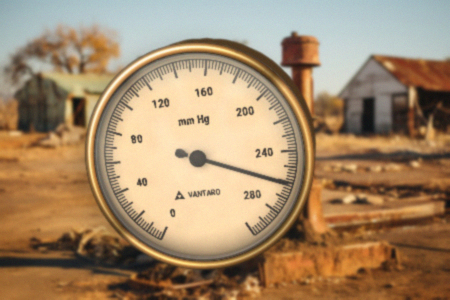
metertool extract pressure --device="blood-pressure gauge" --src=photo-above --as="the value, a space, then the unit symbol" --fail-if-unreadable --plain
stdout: 260 mmHg
